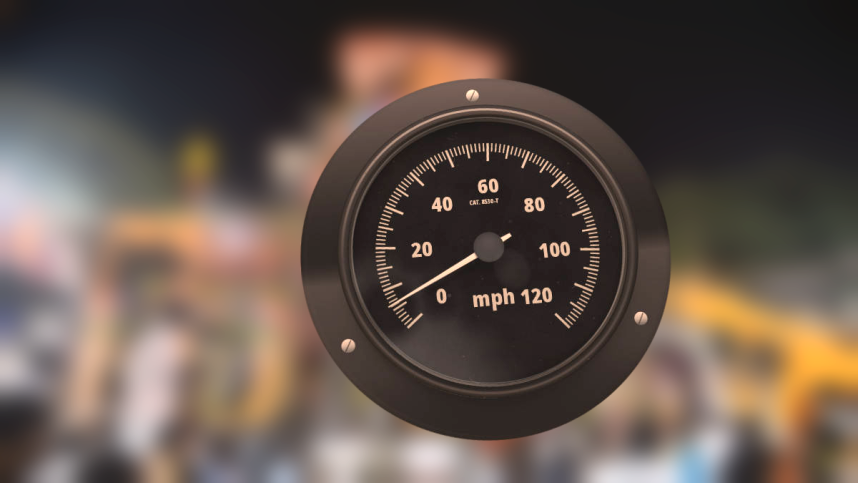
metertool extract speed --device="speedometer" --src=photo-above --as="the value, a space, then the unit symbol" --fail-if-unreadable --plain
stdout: 6 mph
